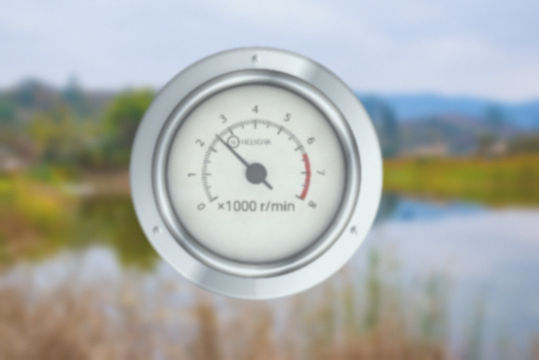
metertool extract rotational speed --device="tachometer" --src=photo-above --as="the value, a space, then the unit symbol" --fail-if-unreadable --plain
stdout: 2500 rpm
